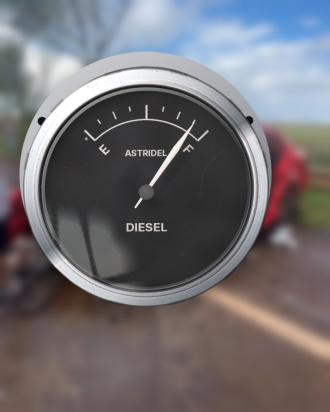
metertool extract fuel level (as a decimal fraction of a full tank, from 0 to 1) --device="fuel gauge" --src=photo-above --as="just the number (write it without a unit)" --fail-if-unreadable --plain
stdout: 0.875
